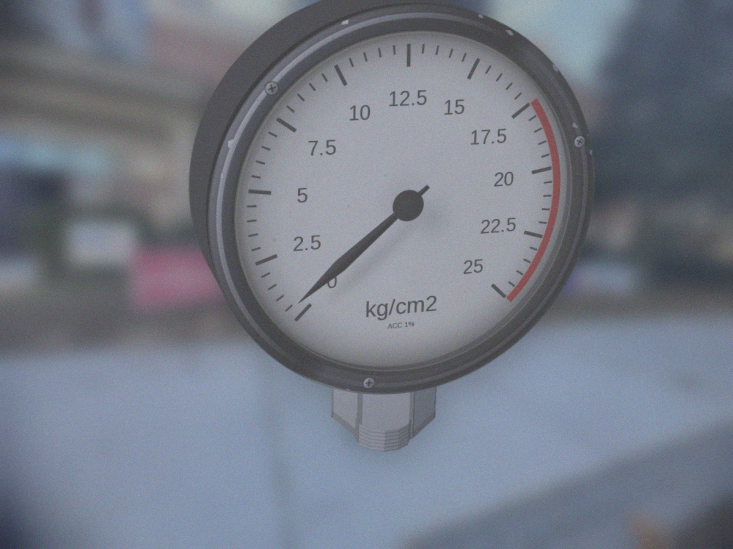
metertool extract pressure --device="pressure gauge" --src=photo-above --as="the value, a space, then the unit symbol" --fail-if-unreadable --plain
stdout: 0.5 kg/cm²
